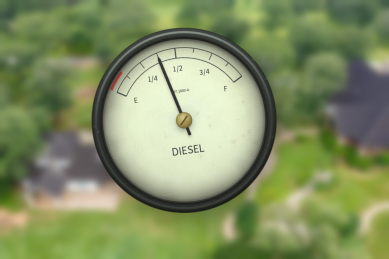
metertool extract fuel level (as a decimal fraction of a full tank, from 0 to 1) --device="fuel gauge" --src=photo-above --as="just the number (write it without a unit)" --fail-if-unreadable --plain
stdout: 0.375
